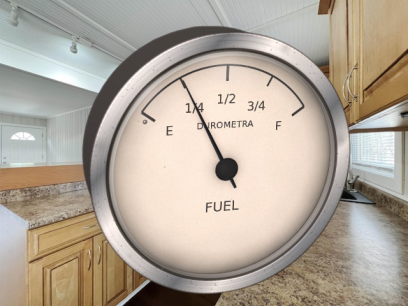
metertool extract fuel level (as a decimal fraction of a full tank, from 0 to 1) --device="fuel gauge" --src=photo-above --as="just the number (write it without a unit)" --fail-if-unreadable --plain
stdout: 0.25
